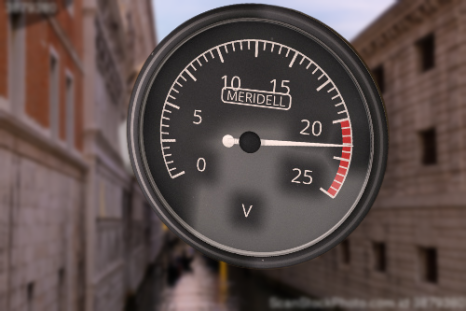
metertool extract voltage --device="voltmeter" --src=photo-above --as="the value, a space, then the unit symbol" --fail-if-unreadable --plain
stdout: 21.5 V
